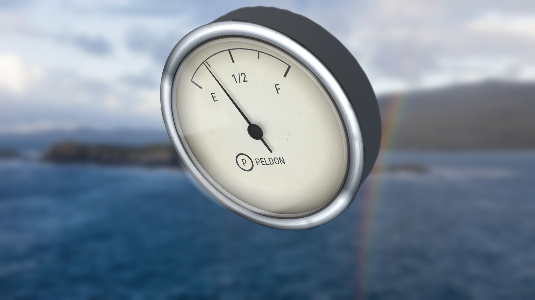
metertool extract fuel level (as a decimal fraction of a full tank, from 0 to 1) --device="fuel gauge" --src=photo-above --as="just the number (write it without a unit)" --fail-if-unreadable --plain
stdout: 0.25
